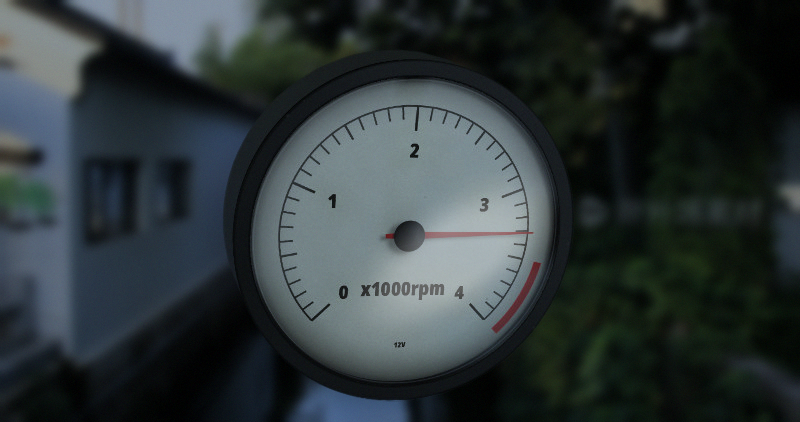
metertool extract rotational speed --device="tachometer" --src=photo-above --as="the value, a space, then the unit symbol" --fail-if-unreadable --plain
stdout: 3300 rpm
